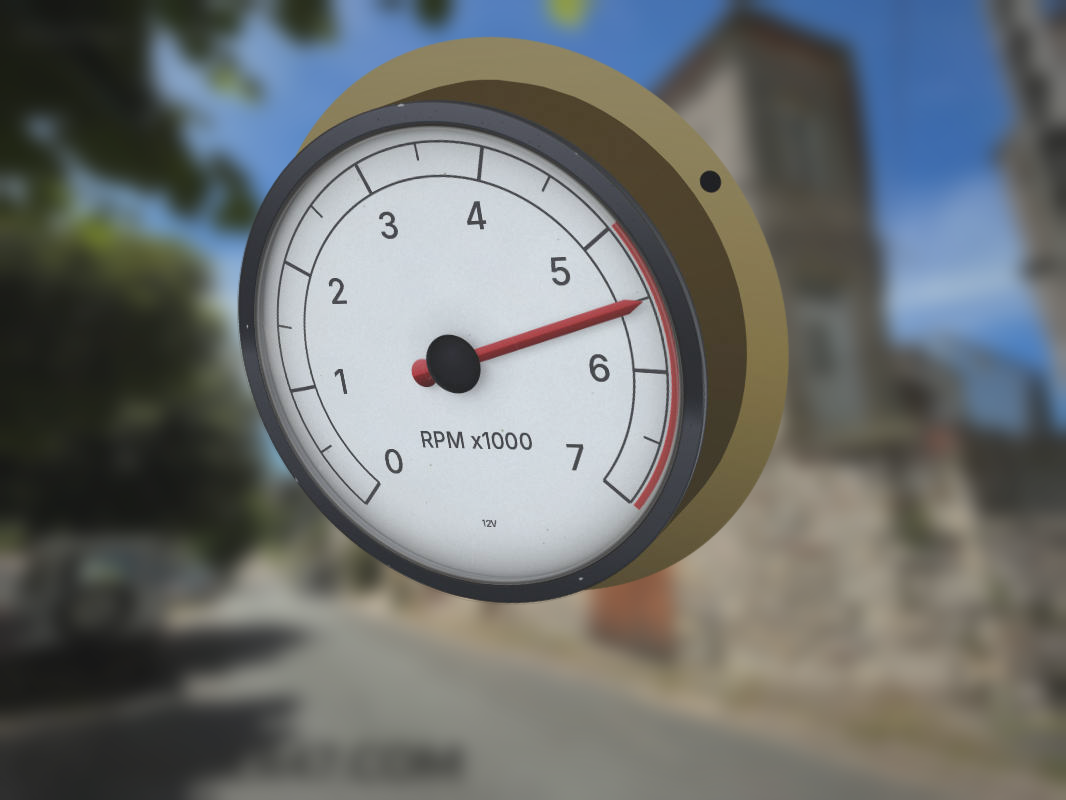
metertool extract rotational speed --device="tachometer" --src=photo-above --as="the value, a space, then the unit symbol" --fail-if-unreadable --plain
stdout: 5500 rpm
